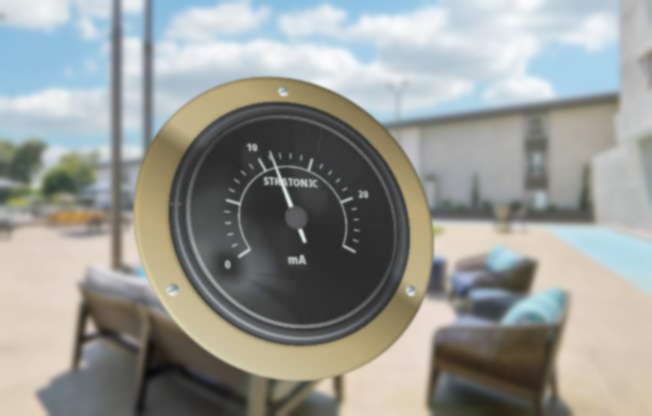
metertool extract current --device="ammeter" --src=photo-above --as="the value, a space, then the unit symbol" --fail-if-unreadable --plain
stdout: 11 mA
